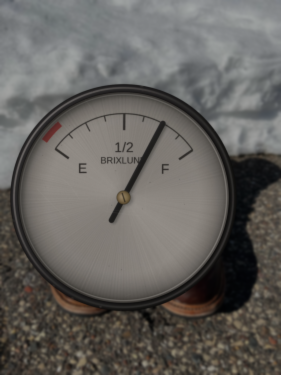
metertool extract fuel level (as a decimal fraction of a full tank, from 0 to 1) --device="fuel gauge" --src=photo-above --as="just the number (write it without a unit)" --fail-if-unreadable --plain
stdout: 0.75
